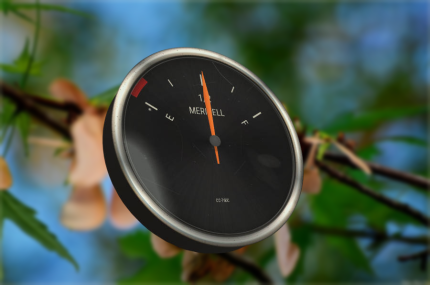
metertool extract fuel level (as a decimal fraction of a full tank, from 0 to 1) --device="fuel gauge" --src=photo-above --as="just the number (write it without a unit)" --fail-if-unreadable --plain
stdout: 0.5
